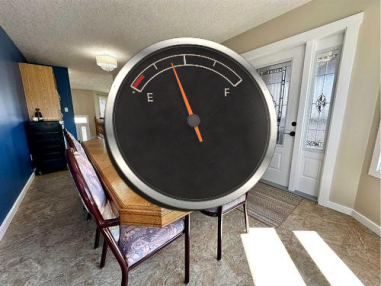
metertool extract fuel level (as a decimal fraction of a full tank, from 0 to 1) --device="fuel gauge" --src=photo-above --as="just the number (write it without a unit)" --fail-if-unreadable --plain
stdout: 0.375
